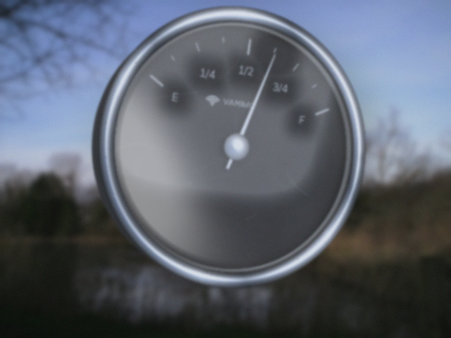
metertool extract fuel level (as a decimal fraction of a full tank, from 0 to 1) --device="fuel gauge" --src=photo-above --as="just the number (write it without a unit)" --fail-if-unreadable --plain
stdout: 0.625
